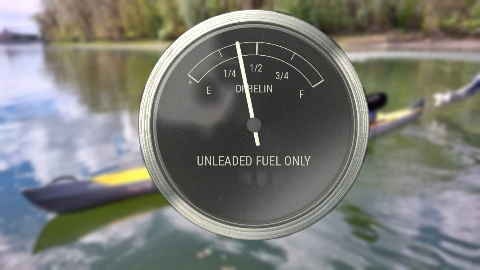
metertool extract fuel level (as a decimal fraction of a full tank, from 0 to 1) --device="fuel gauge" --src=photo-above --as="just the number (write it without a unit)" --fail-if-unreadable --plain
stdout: 0.375
